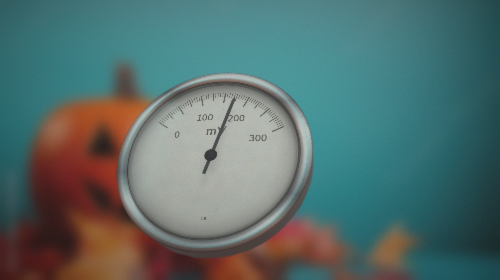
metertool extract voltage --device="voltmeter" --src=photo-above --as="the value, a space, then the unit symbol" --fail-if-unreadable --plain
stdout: 175 mV
